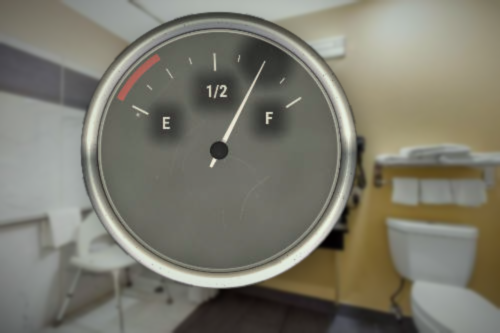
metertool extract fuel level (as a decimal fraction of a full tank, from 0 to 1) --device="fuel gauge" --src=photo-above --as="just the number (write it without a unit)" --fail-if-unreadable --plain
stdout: 0.75
